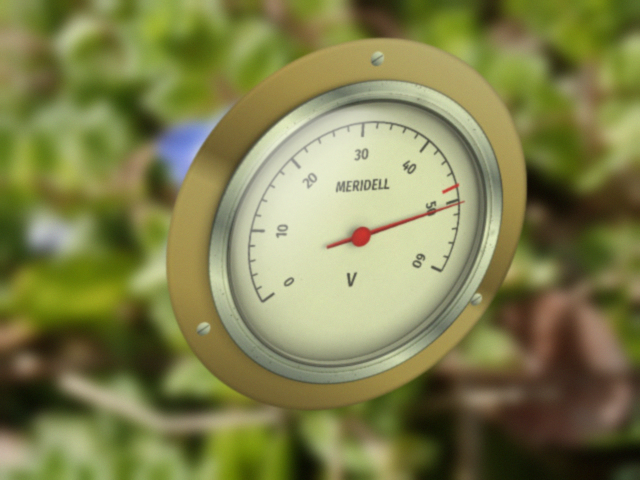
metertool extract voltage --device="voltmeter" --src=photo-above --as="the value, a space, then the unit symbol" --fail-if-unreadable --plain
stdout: 50 V
